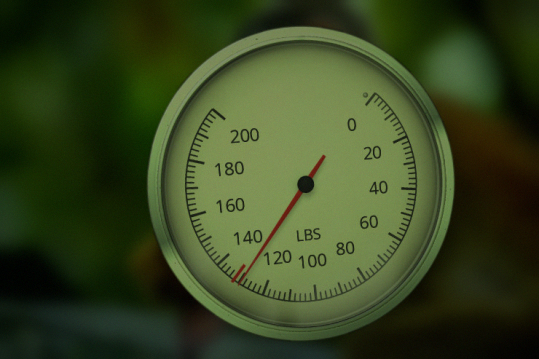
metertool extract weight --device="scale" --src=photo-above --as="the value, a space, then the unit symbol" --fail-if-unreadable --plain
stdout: 130 lb
